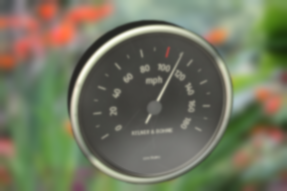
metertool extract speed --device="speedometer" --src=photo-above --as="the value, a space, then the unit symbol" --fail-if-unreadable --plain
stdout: 110 mph
